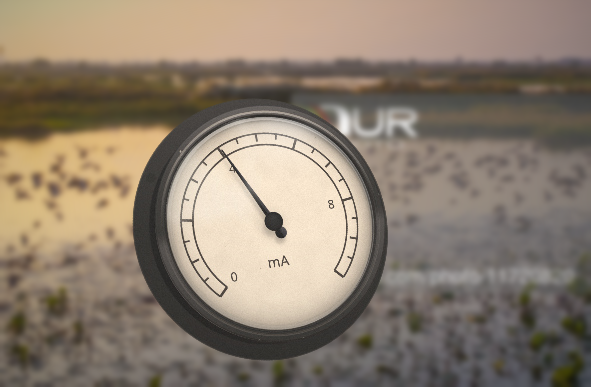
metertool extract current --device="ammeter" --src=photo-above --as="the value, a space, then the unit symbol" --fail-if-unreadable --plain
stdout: 4 mA
